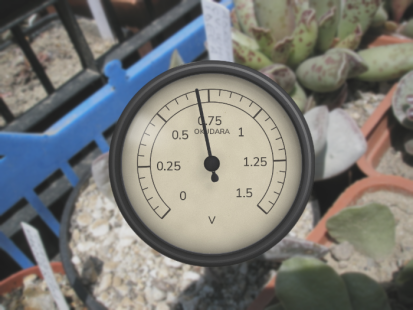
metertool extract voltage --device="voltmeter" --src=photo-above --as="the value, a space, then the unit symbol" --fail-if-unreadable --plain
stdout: 0.7 V
